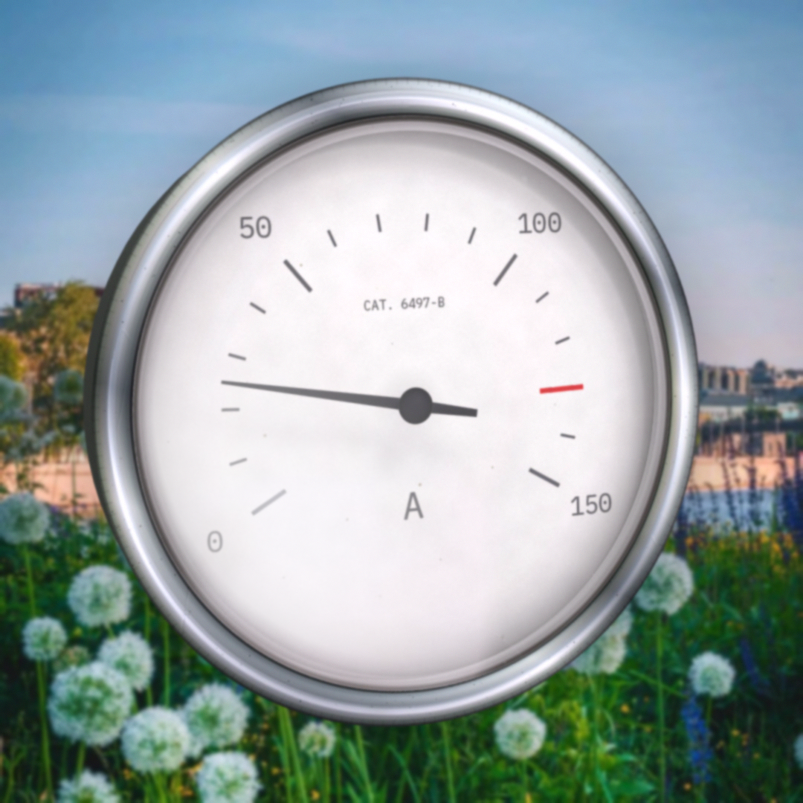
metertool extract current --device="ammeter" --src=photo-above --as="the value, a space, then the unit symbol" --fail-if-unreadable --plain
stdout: 25 A
